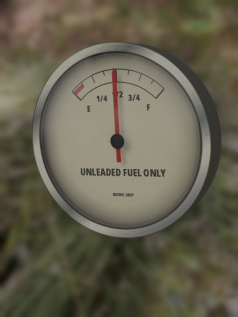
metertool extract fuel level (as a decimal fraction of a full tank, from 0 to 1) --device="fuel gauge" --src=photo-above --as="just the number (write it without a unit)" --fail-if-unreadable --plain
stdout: 0.5
